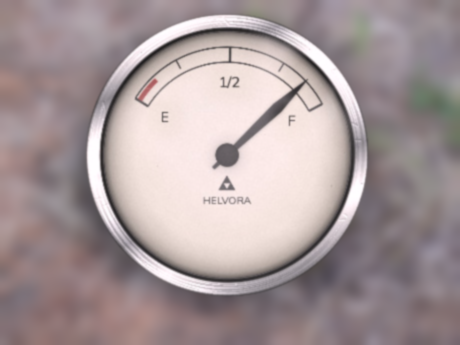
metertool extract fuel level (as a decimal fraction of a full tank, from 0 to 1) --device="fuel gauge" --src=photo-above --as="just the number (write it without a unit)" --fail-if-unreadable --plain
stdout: 0.875
